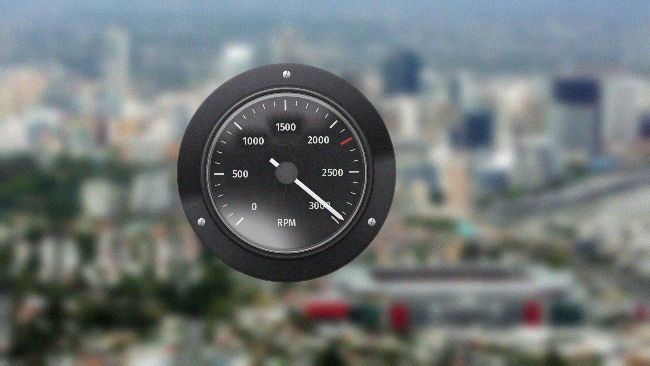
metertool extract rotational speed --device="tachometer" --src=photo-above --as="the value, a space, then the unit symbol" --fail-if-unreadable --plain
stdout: 2950 rpm
